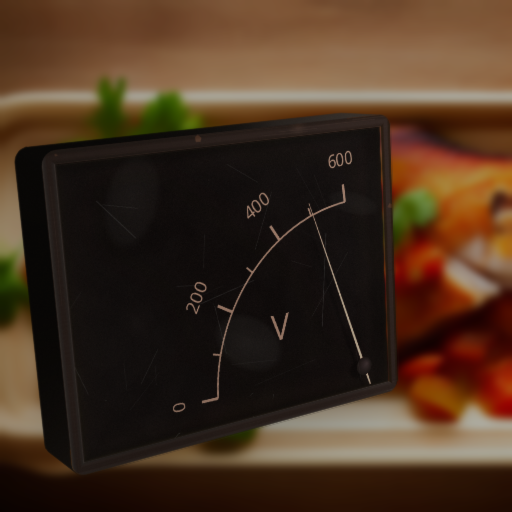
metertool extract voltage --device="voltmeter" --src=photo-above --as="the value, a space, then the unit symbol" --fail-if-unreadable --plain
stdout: 500 V
